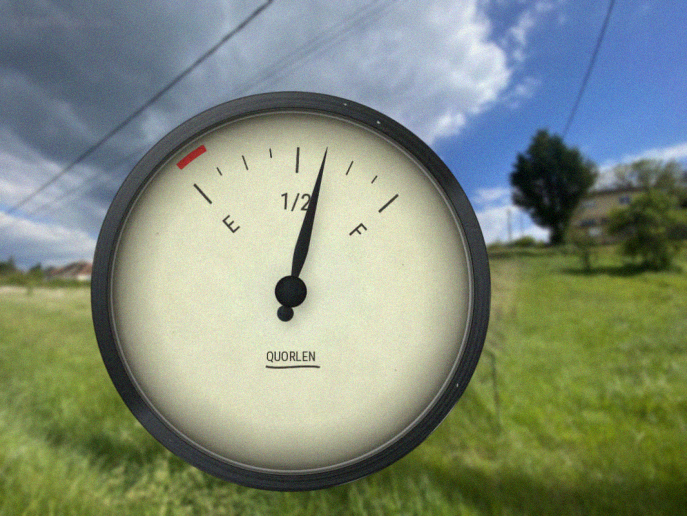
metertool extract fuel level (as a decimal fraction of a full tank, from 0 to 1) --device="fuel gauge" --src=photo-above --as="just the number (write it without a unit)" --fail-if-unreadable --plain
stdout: 0.625
